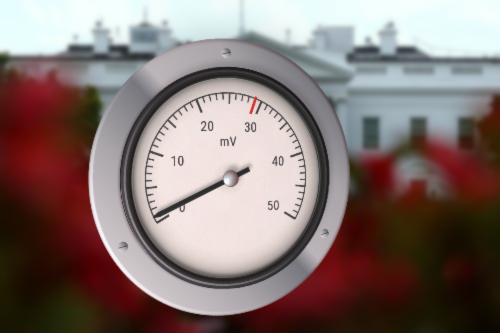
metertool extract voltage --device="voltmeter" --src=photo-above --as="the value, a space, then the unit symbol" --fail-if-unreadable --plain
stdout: 1 mV
